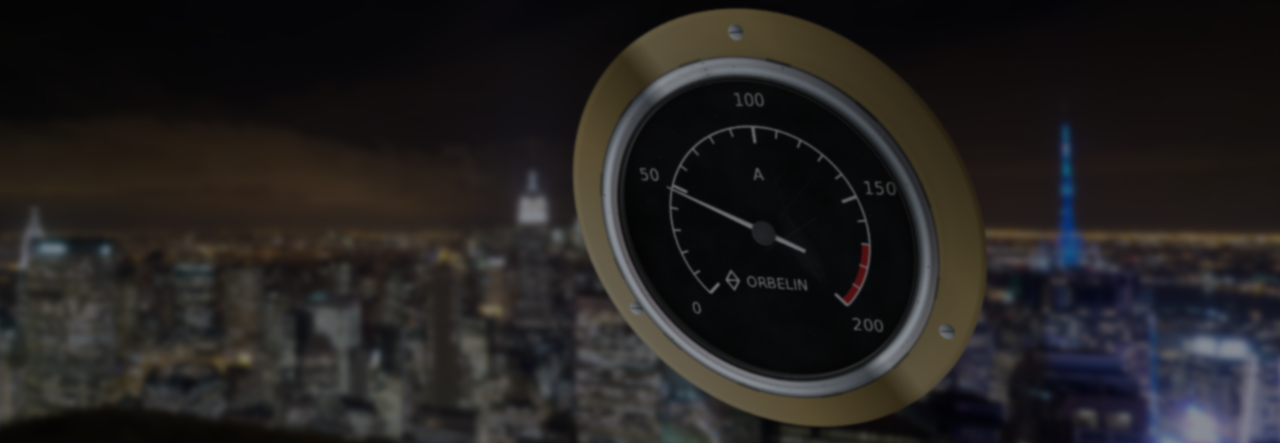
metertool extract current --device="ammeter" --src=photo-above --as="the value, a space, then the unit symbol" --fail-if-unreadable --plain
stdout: 50 A
